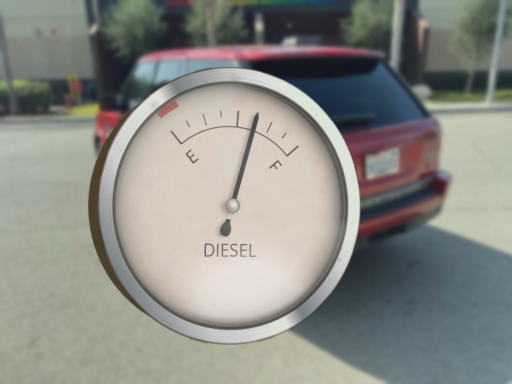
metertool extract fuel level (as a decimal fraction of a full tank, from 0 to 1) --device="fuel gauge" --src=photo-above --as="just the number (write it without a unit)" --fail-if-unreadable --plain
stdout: 0.625
